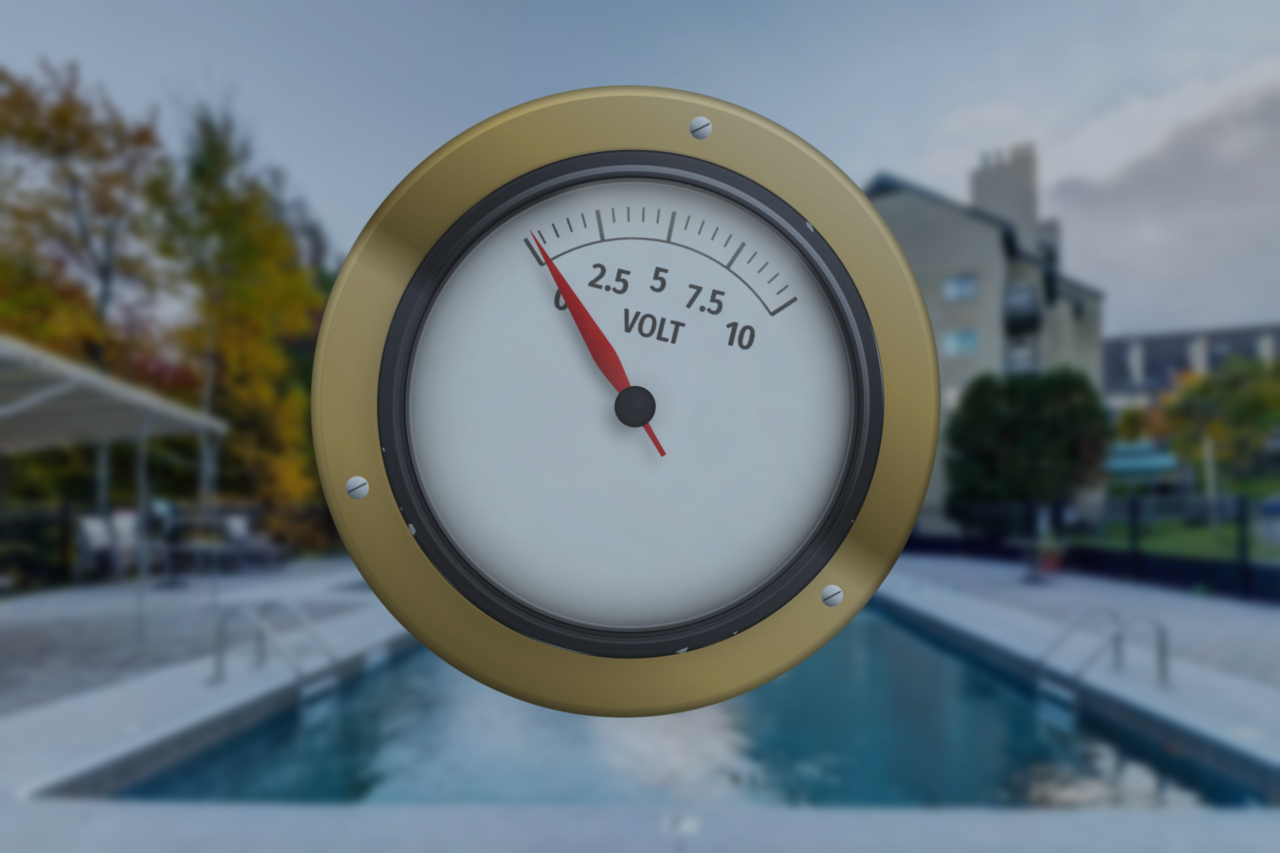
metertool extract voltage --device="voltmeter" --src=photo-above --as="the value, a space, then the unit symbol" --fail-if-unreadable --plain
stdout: 0.25 V
